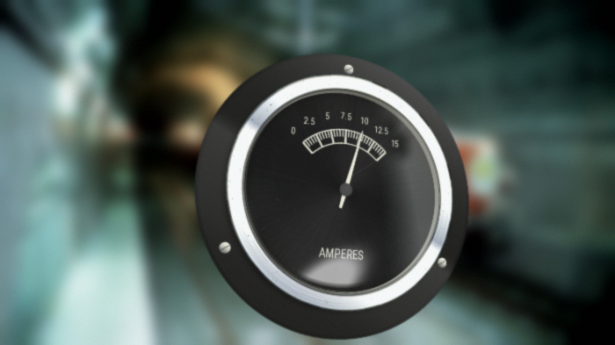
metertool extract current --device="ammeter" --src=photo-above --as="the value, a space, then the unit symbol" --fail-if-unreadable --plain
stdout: 10 A
